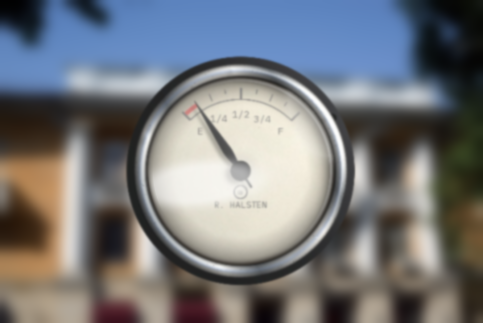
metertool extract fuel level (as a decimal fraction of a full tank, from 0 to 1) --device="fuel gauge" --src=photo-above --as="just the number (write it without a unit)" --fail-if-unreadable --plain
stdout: 0.125
